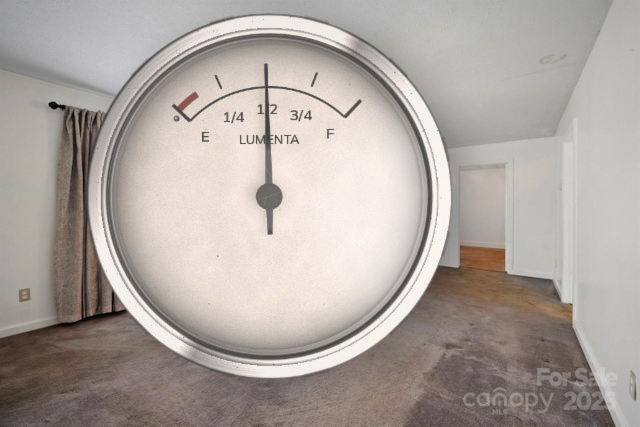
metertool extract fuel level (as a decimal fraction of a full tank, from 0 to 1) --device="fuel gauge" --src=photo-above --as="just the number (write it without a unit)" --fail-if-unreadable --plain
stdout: 0.5
